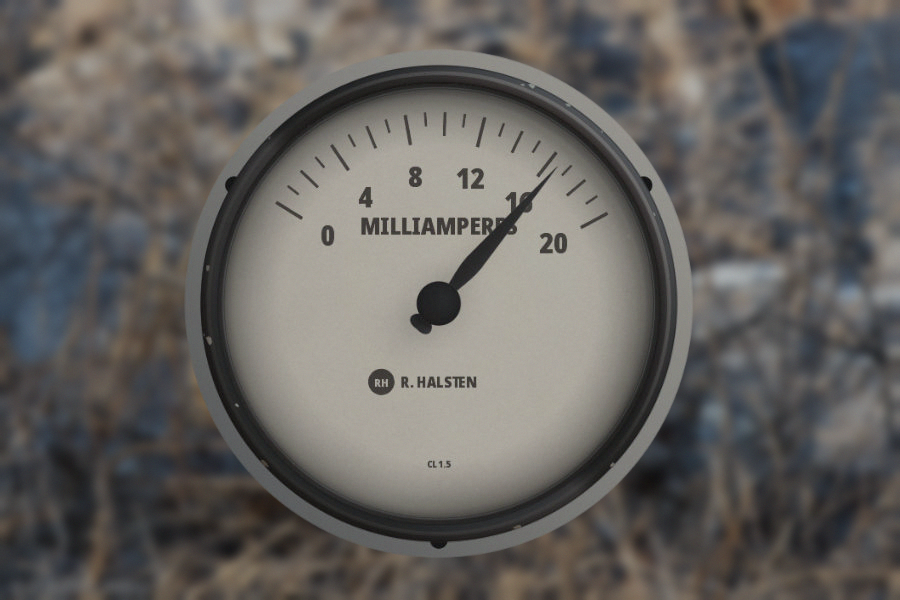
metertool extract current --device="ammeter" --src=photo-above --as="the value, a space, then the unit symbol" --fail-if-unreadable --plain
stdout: 16.5 mA
